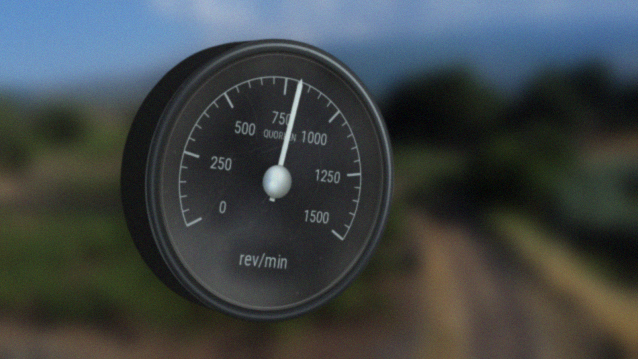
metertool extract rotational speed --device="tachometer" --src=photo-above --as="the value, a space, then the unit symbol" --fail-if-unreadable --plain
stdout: 800 rpm
